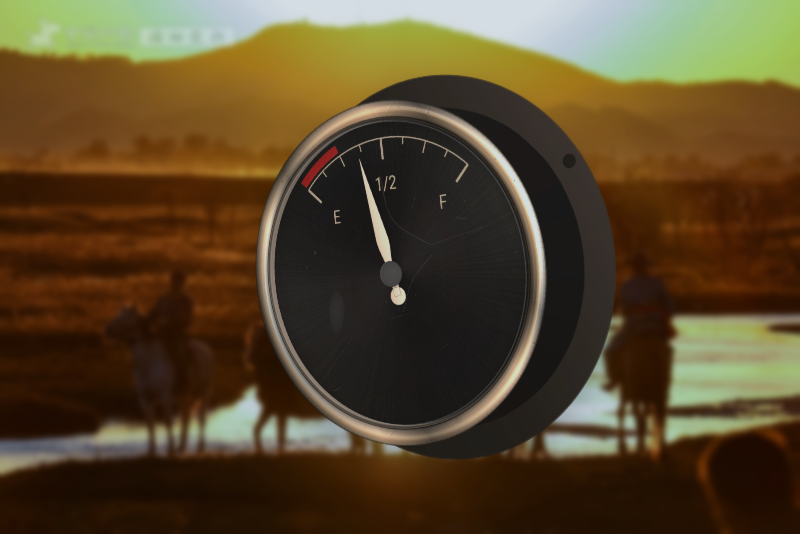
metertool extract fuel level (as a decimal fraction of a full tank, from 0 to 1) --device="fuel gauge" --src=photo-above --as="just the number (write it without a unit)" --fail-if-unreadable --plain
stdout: 0.375
